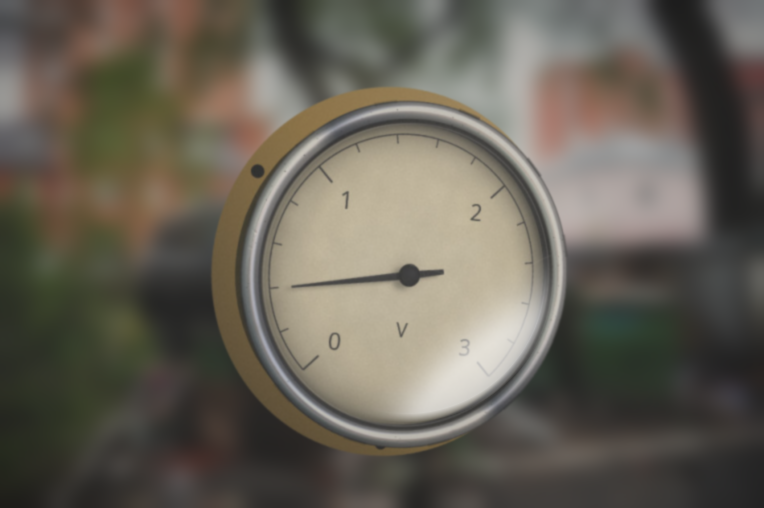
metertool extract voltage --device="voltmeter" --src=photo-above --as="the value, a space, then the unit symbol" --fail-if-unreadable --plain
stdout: 0.4 V
